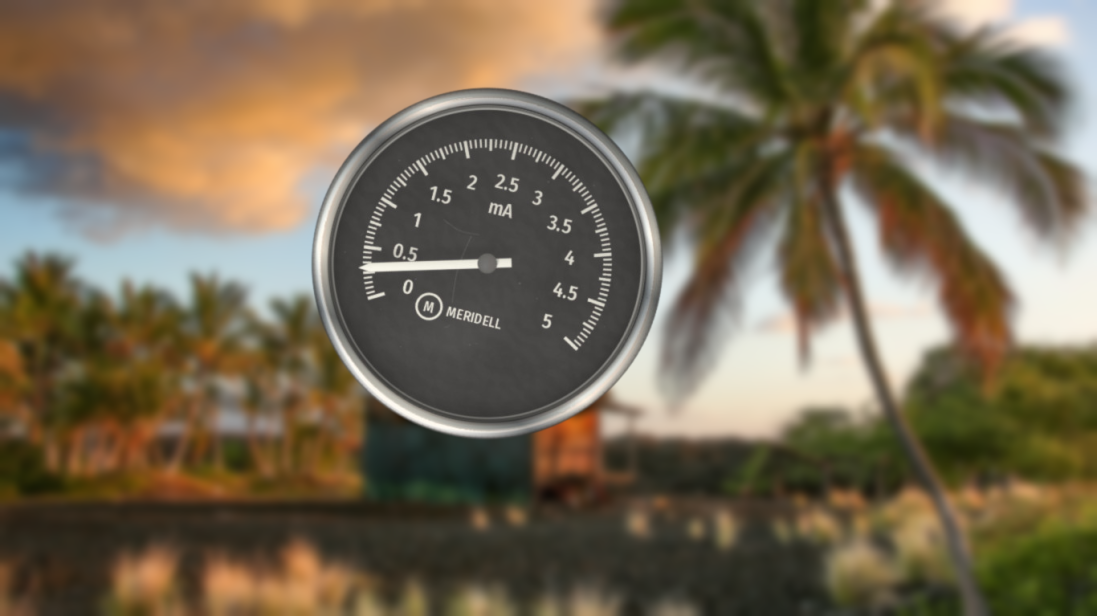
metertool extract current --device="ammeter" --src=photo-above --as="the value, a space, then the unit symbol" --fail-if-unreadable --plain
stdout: 0.3 mA
